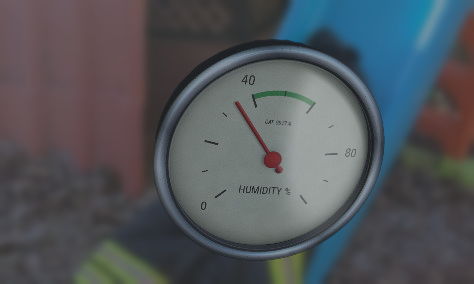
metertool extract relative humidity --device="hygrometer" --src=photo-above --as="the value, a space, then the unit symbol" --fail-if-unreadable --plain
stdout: 35 %
